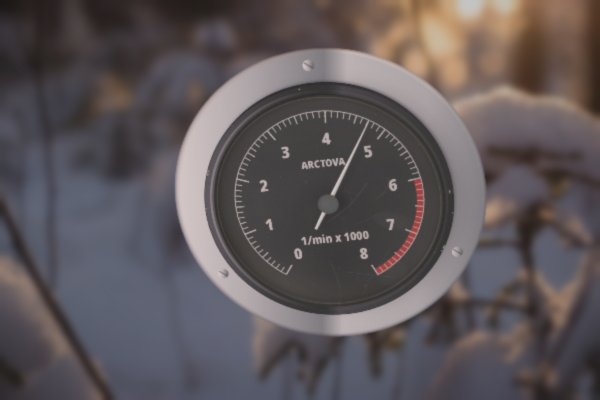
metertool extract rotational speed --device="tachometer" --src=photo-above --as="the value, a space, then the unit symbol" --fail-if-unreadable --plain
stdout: 4700 rpm
